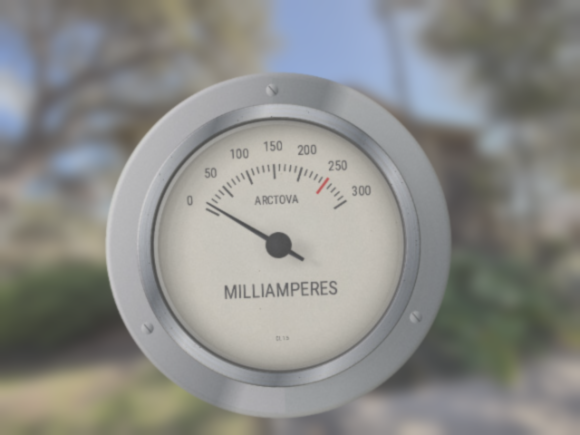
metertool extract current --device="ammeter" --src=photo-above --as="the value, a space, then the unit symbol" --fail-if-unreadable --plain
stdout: 10 mA
